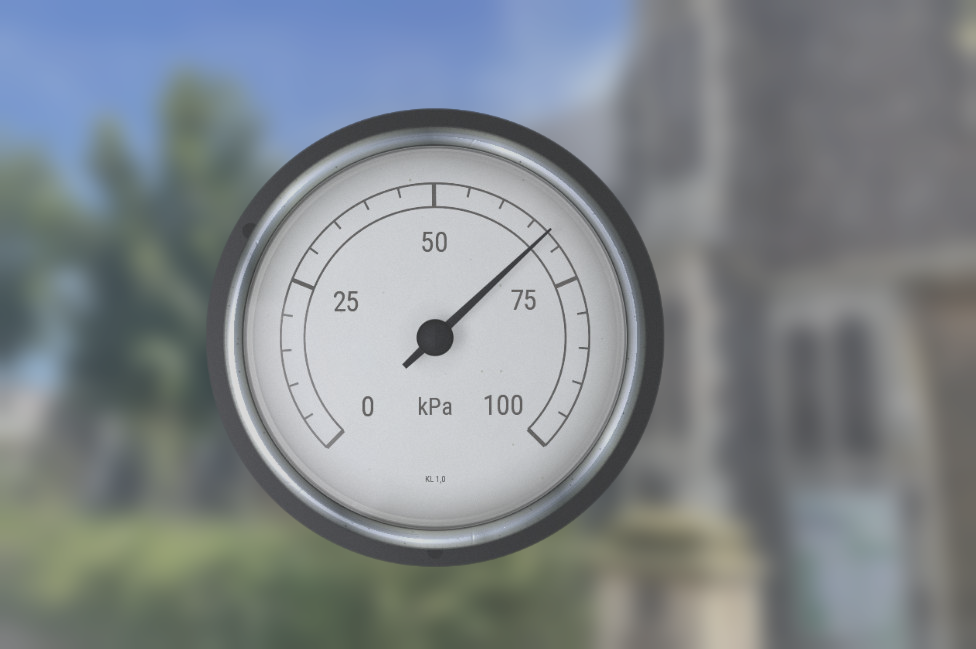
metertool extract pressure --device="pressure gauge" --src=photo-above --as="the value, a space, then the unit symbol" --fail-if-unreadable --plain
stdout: 67.5 kPa
